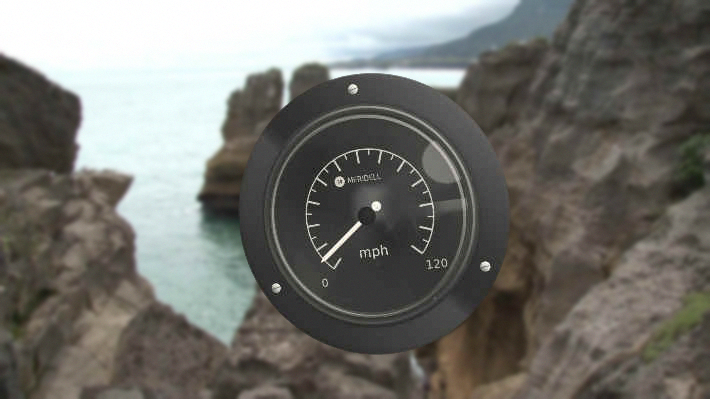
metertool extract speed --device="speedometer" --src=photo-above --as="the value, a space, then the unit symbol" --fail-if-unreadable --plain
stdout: 5 mph
